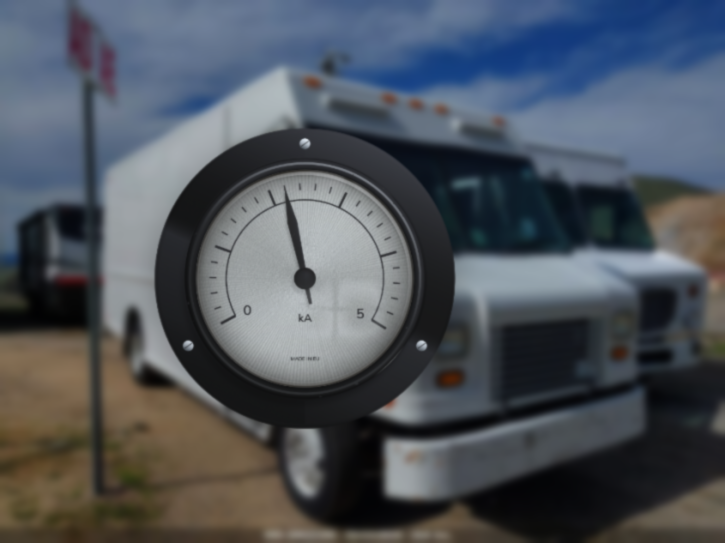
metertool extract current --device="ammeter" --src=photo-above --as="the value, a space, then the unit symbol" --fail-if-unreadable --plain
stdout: 2.2 kA
